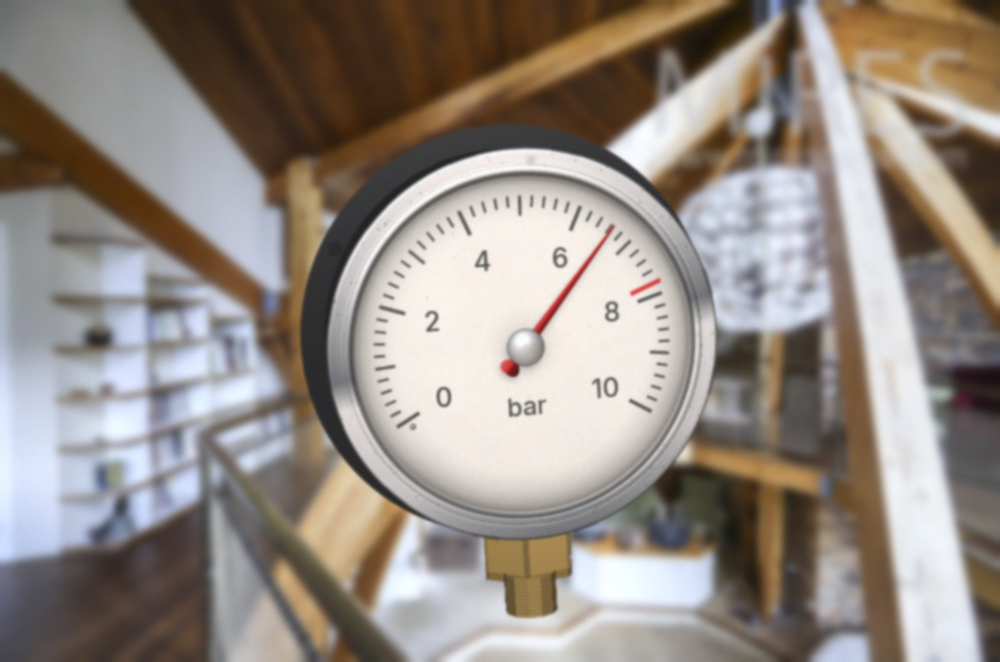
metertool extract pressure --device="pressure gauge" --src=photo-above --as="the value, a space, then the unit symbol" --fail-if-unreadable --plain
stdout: 6.6 bar
